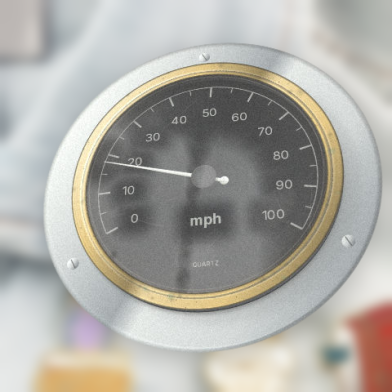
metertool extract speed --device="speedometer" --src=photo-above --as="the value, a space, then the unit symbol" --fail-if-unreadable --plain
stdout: 17.5 mph
